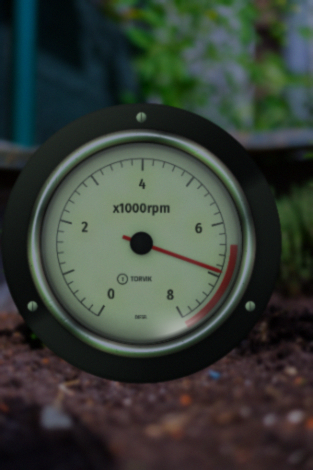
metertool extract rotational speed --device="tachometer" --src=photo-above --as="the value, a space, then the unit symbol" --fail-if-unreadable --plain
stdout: 6900 rpm
